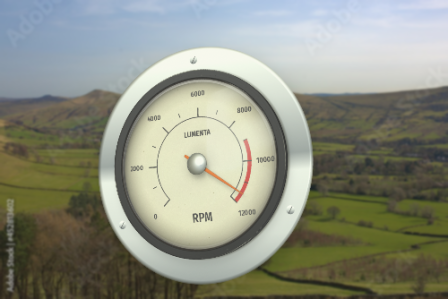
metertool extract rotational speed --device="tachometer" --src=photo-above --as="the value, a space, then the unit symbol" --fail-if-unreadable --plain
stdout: 11500 rpm
